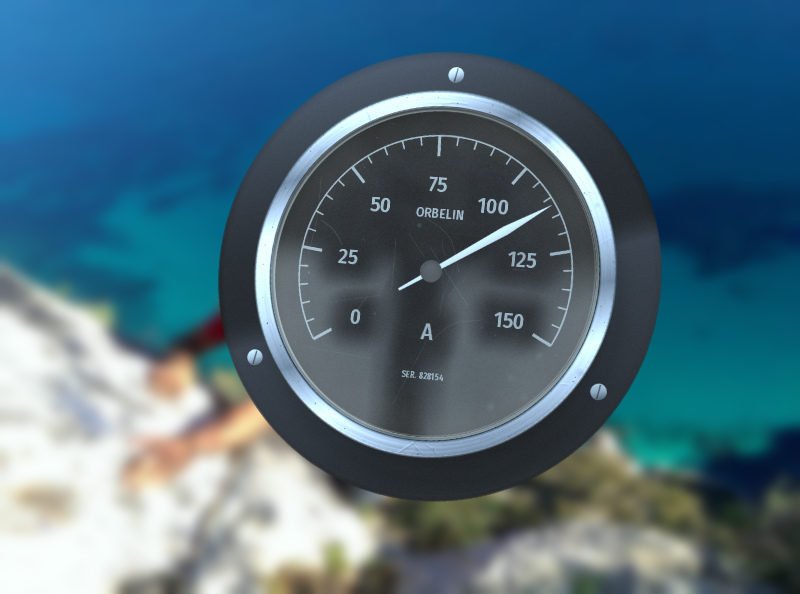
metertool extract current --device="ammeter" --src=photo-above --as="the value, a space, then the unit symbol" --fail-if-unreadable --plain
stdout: 112.5 A
